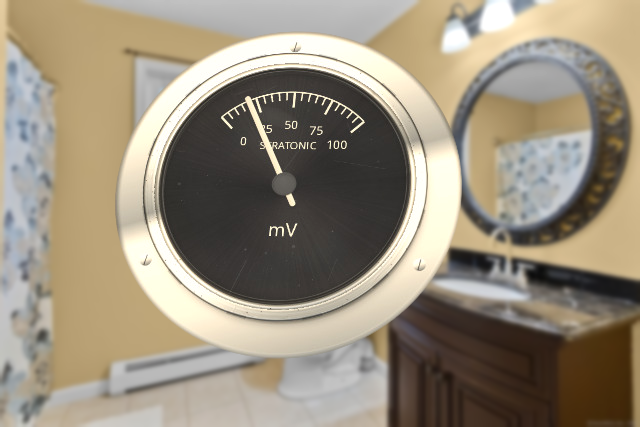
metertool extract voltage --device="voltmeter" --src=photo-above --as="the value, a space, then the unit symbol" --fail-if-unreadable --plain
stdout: 20 mV
